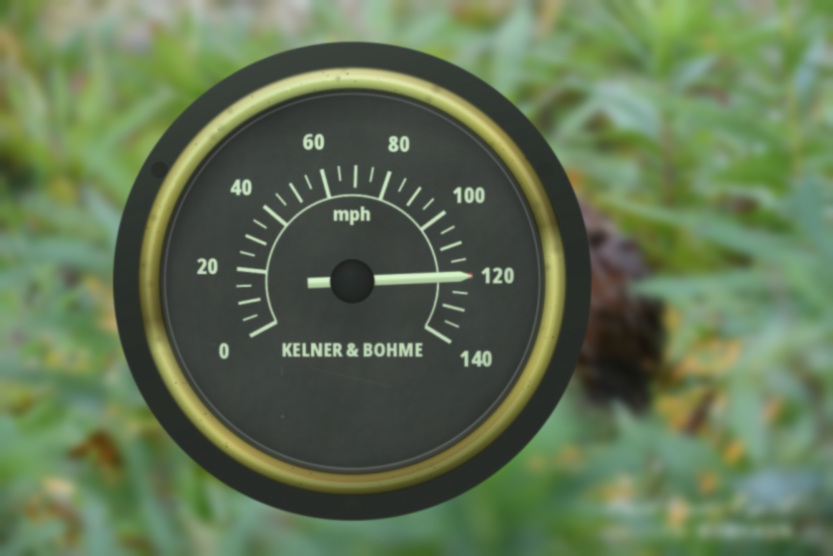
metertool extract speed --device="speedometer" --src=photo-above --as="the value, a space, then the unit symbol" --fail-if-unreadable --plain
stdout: 120 mph
